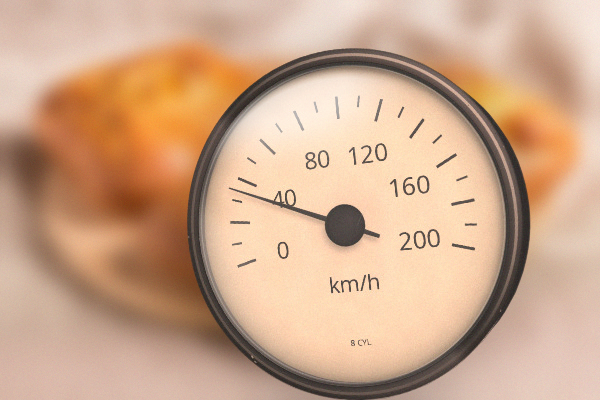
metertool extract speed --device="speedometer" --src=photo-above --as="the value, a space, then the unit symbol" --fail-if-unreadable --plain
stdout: 35 km/h
